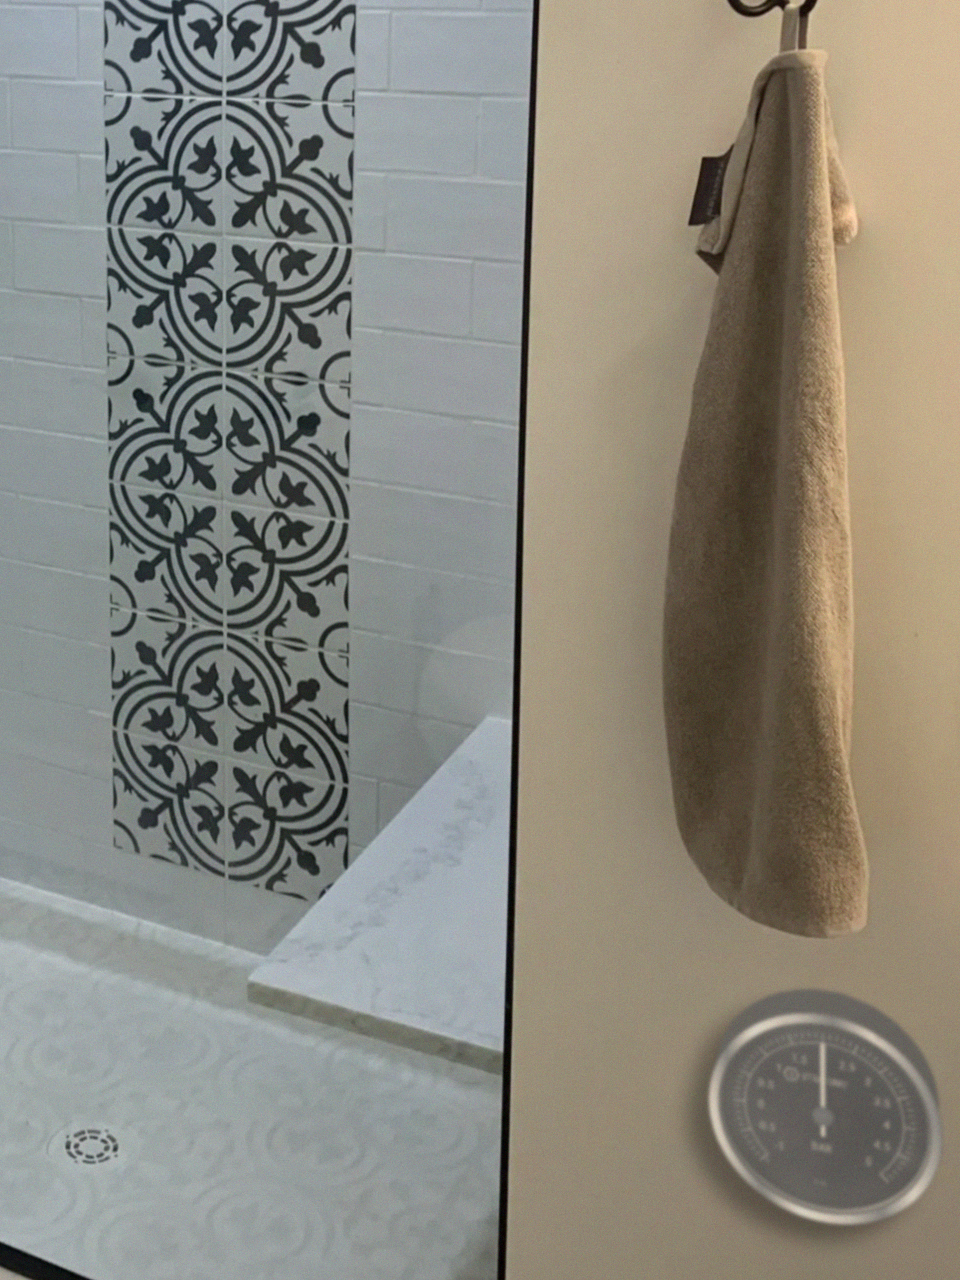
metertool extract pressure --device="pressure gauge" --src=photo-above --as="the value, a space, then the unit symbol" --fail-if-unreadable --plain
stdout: 2 bar
